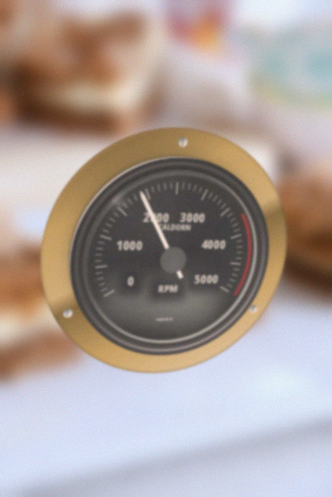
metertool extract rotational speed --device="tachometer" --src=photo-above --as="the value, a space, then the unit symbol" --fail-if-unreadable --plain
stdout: 1900 rpm
